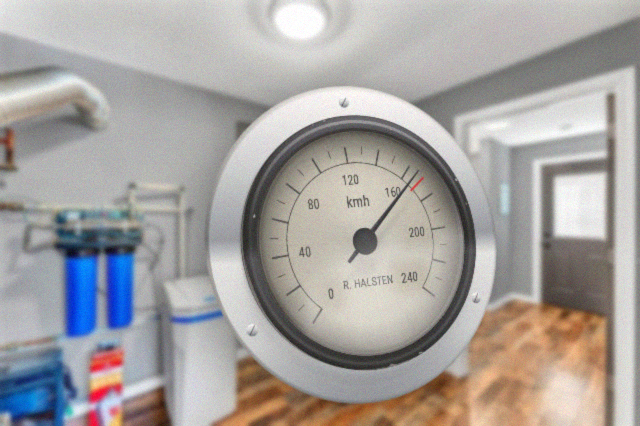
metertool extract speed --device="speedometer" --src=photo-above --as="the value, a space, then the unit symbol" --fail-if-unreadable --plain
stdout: 165 km/h
